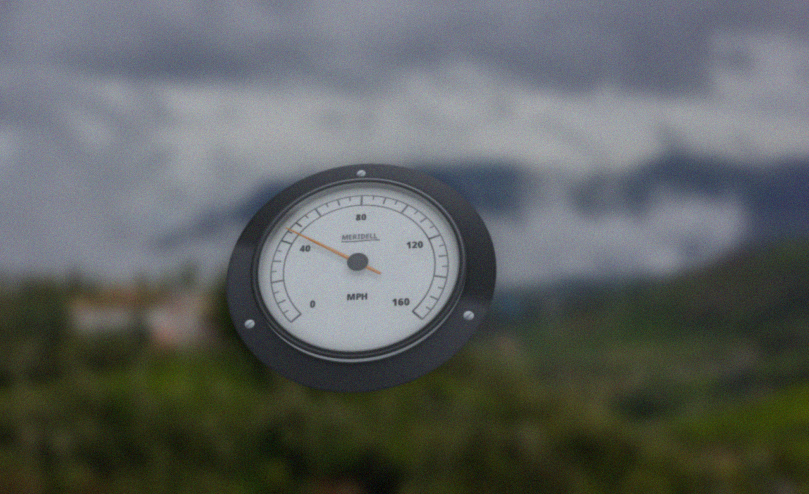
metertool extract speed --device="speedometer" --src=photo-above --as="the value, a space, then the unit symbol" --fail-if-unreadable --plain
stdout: 45 mph
